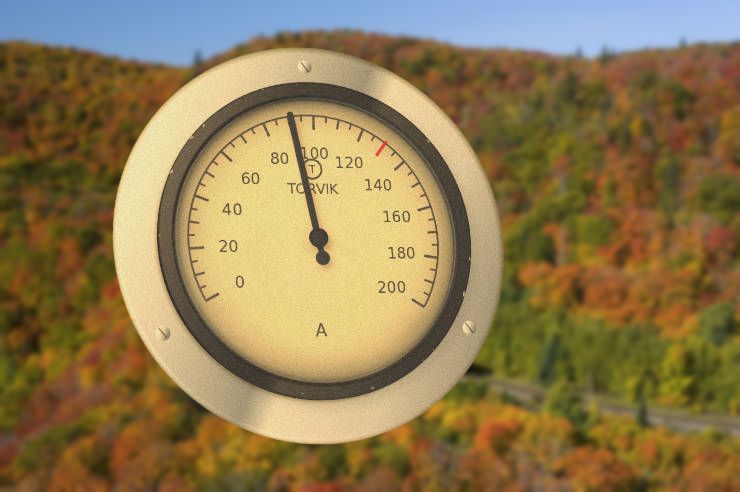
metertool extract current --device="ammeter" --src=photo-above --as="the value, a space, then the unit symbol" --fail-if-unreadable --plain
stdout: 90 A
